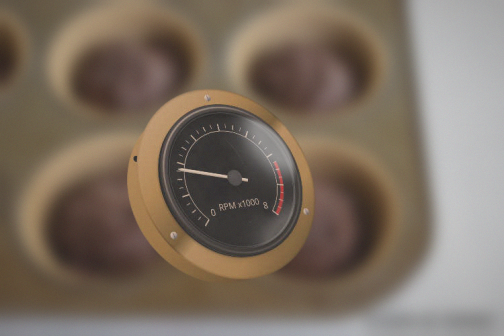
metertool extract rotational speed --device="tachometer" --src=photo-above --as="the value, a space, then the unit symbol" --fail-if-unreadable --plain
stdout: 1750 rpm
